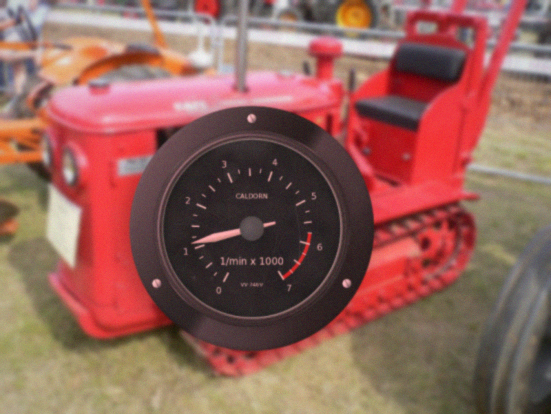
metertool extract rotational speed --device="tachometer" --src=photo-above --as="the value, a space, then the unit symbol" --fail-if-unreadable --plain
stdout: 1125 rpm
